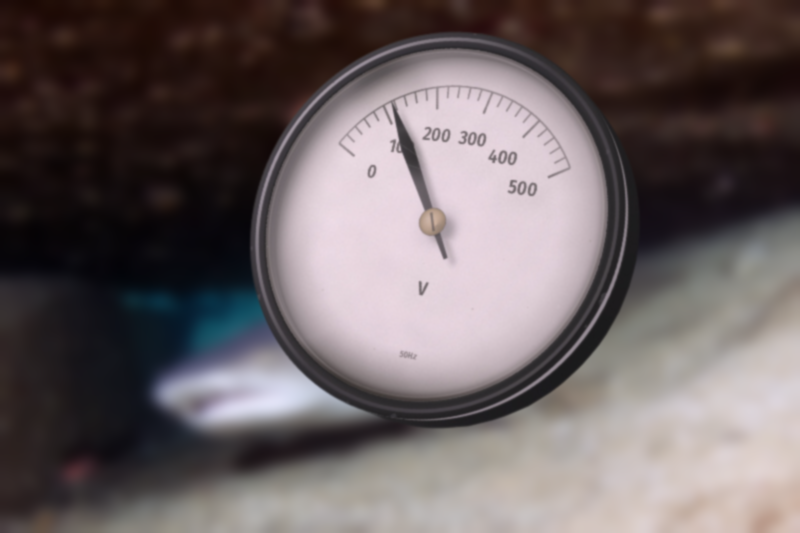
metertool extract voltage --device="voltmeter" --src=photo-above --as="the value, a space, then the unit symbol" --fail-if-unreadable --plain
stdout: 120 V
